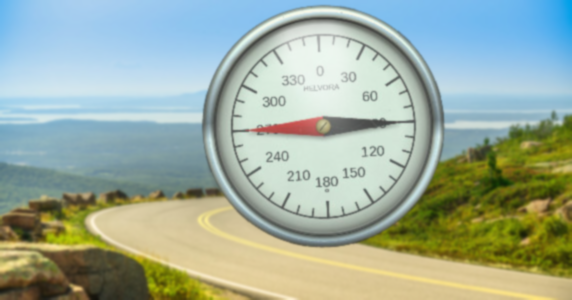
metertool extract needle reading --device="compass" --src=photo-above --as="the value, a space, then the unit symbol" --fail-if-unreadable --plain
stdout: 270 °
